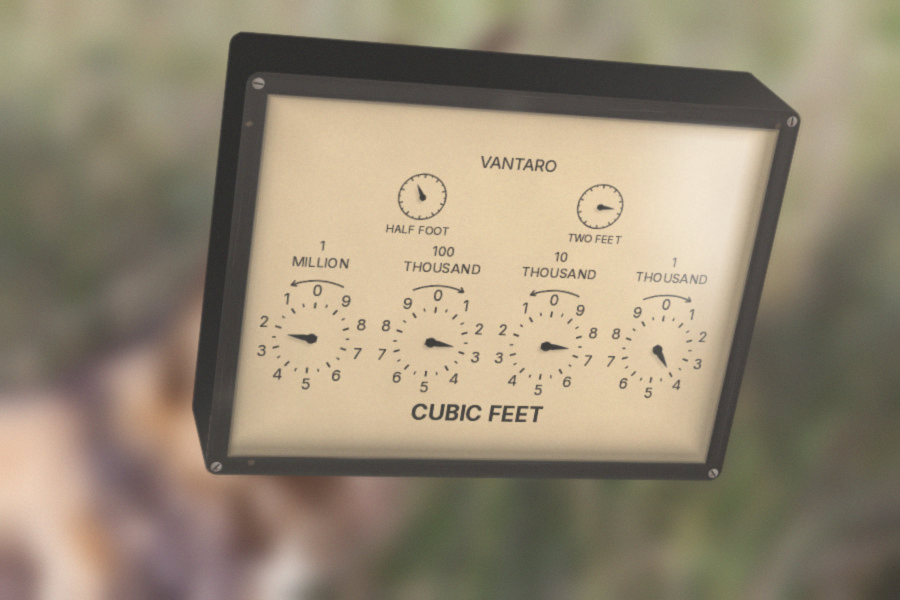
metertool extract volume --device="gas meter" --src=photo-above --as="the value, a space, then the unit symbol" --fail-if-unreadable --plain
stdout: 227400 ft³
